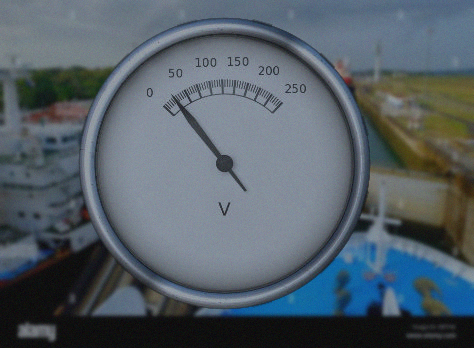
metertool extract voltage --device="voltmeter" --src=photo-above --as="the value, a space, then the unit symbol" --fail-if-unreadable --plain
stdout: 25 V
